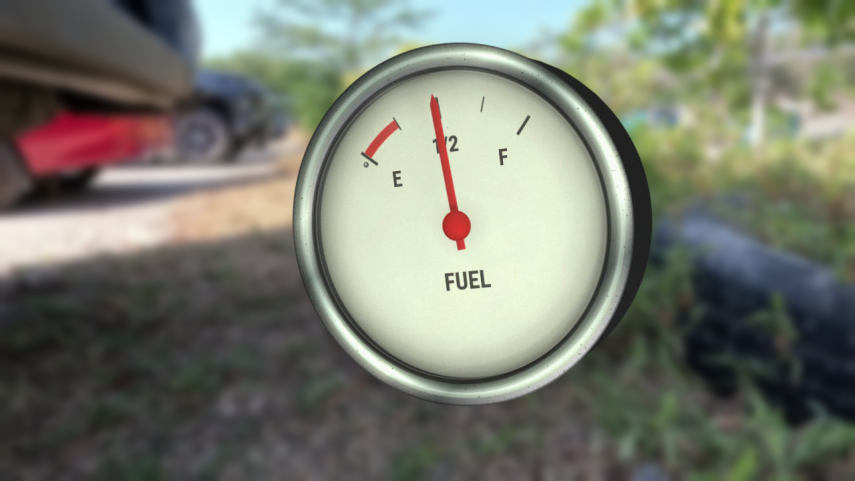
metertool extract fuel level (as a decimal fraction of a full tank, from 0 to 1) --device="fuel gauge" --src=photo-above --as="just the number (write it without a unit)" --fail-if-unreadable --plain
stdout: 0.5
